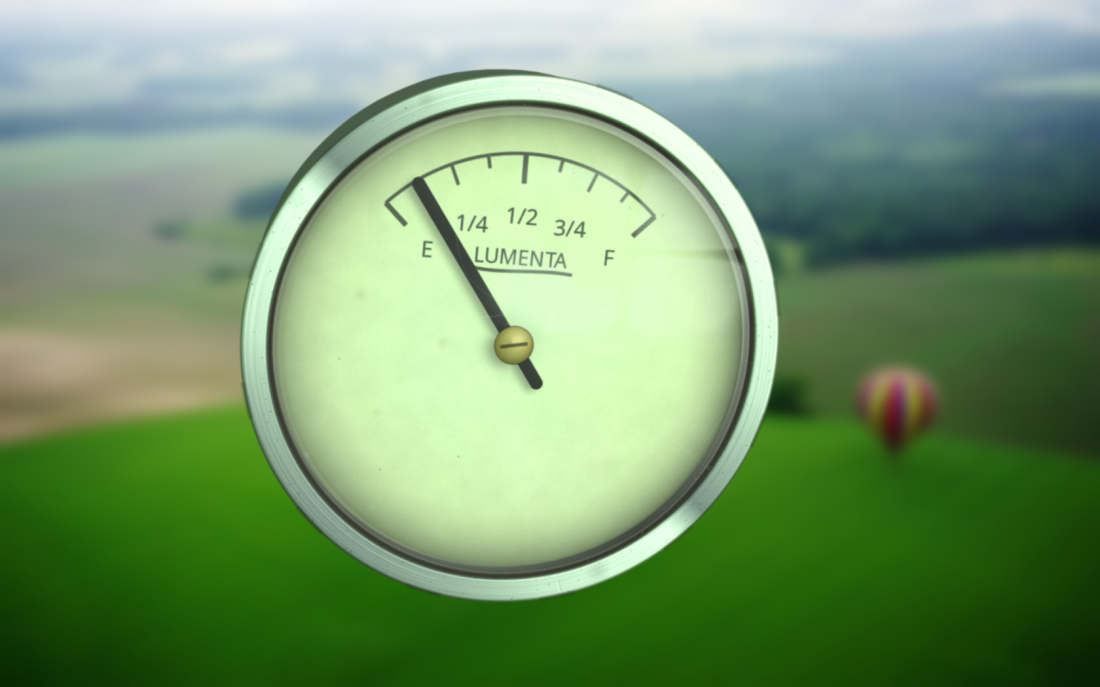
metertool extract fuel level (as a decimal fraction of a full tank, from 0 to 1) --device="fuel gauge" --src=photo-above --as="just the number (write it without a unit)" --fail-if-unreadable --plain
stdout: 0.125
